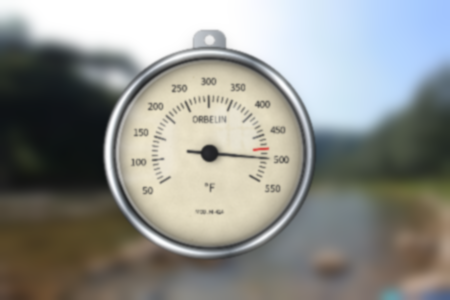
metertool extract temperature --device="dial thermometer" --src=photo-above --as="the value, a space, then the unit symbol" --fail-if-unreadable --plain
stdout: 500 °F
